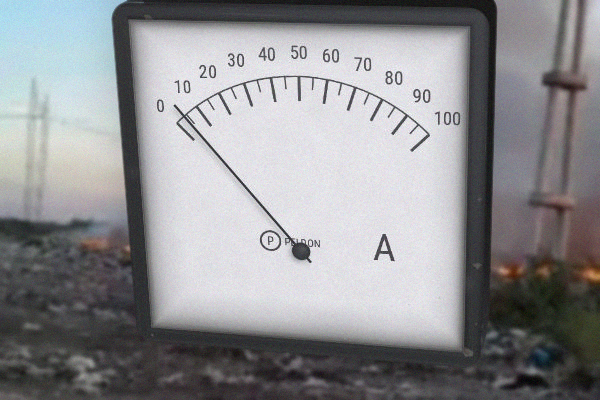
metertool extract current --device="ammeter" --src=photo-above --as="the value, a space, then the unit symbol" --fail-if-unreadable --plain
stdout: 5 A
